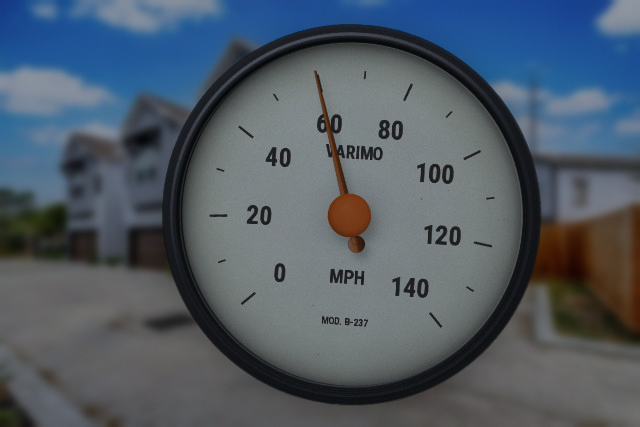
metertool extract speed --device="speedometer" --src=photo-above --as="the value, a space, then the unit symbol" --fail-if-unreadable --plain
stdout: 60 mph
